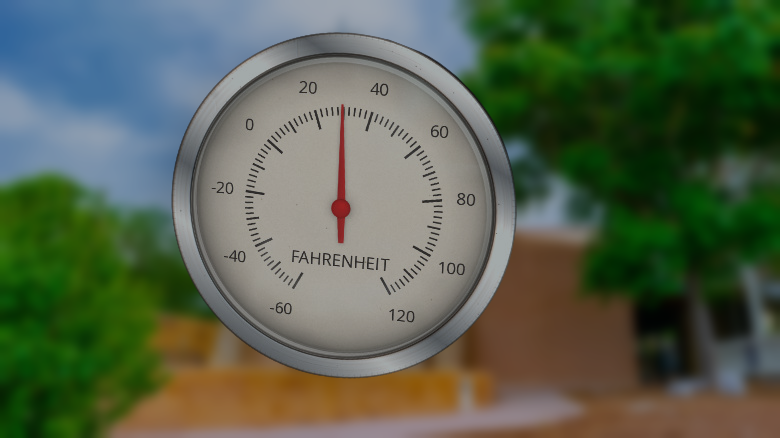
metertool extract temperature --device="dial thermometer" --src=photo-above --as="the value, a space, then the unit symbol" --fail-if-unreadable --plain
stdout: 30 °F
